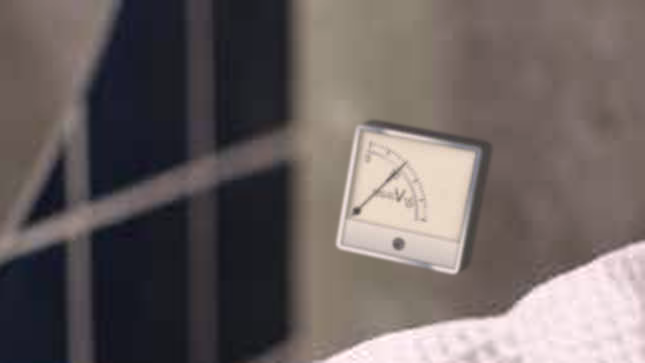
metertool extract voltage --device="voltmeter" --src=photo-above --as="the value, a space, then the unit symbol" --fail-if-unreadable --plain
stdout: 10 V
